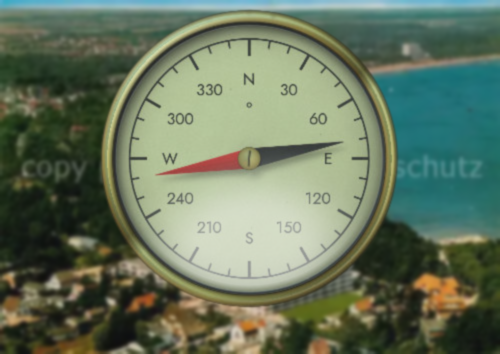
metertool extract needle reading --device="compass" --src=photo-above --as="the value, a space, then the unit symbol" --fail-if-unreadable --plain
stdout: 260 °
